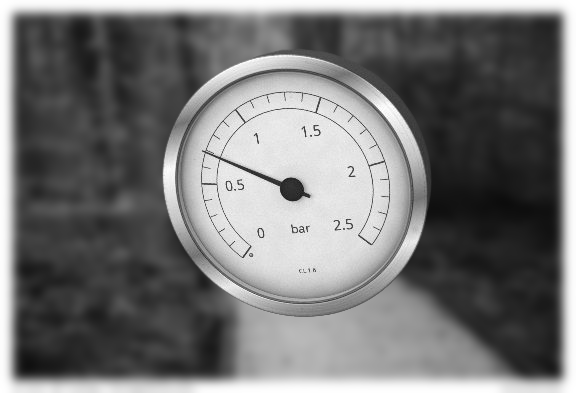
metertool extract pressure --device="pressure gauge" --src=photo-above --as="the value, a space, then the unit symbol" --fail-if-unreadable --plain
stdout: 0.7 bar
